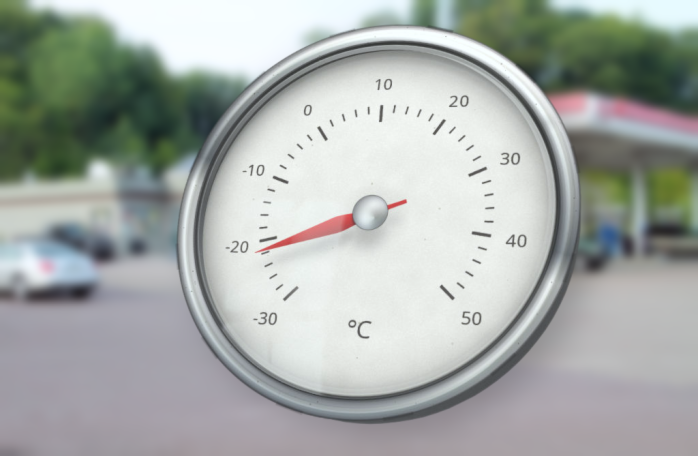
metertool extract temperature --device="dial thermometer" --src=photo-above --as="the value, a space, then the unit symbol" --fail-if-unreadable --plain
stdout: -22 °C
